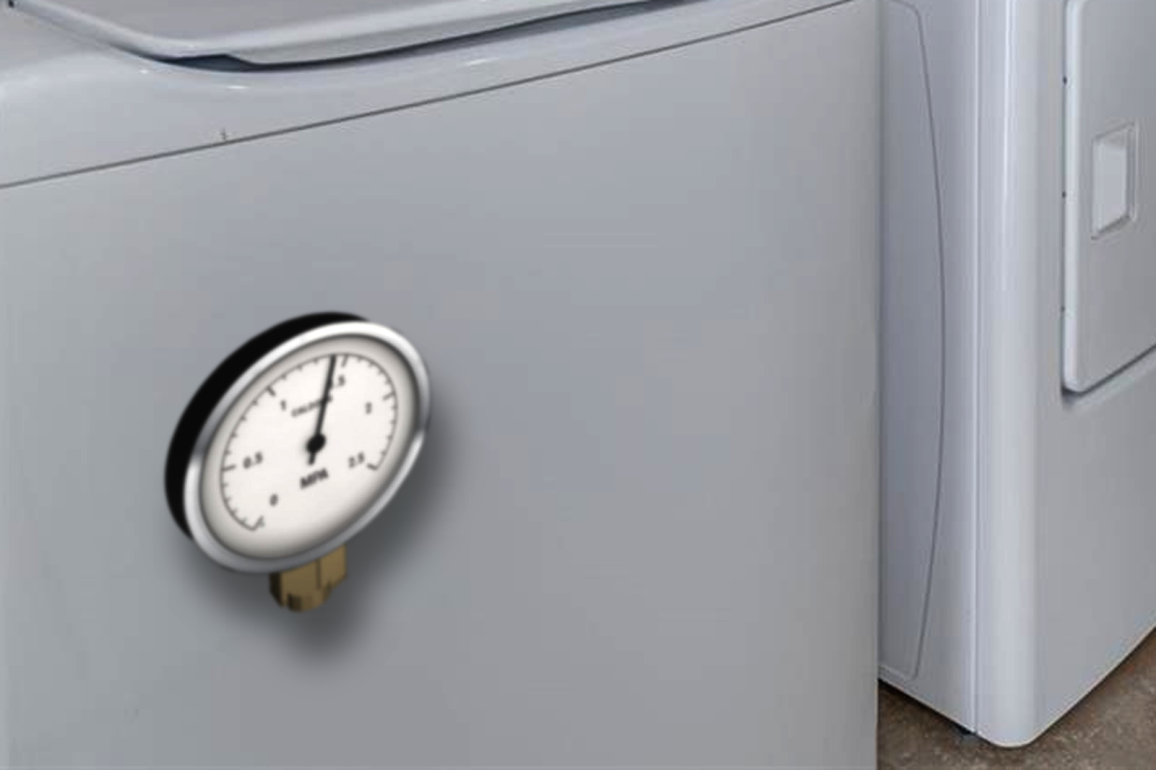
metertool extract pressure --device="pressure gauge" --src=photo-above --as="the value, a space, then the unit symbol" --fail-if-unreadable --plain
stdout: 1.4 MPa
